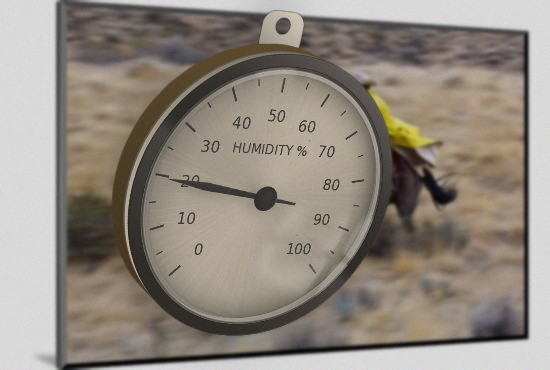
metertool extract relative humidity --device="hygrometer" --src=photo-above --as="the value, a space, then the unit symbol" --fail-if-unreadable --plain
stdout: 20 %
